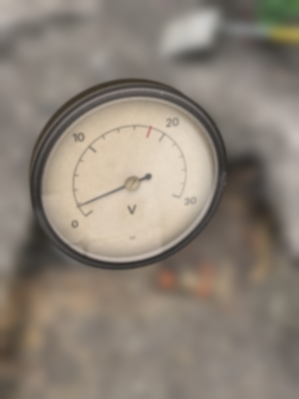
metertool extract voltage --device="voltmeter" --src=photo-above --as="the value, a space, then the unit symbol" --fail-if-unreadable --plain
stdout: 2 V
